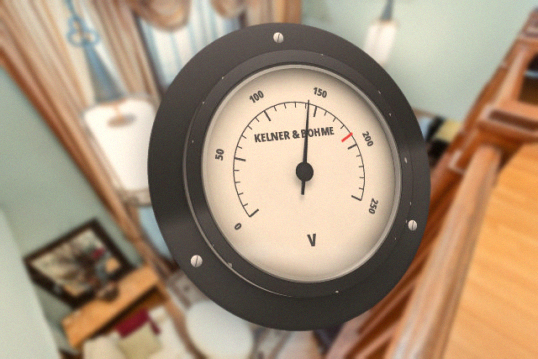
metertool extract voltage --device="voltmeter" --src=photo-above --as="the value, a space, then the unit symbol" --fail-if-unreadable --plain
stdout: 140 V
